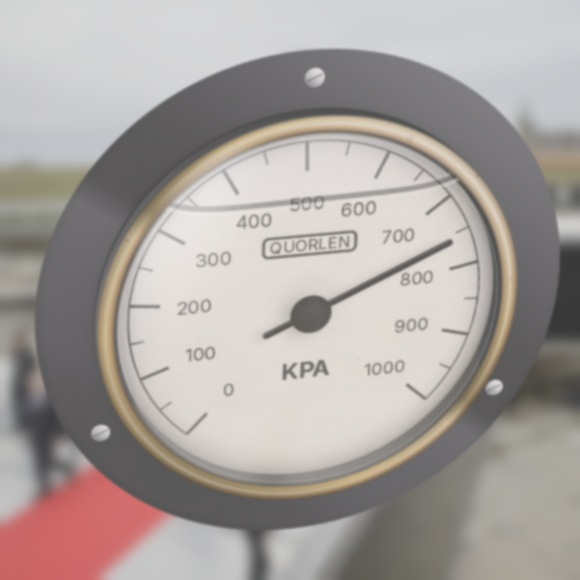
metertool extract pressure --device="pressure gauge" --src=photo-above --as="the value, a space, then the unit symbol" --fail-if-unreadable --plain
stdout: 750 kPa
